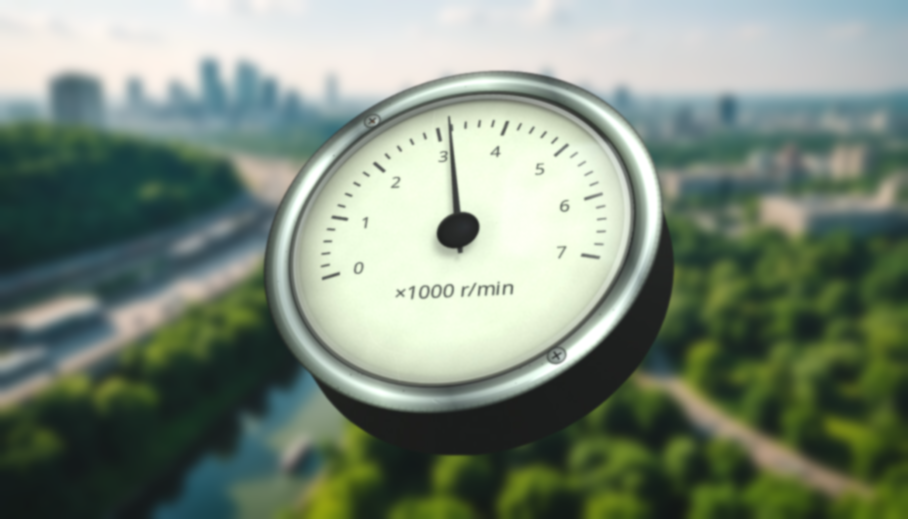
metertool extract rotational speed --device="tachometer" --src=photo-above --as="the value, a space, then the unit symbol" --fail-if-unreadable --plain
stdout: 3200 rpm
